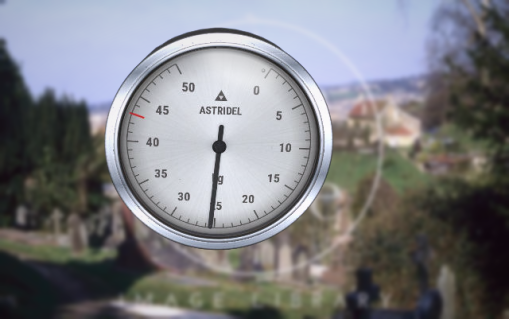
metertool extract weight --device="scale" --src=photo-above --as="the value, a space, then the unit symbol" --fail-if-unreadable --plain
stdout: 25.5 kg
